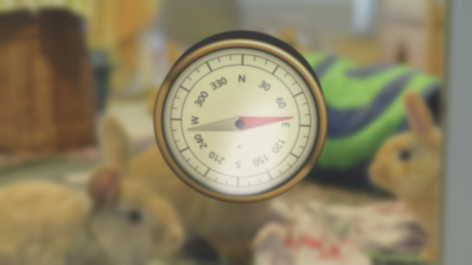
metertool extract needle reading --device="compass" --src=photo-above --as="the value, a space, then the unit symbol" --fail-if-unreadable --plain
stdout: 80 °
